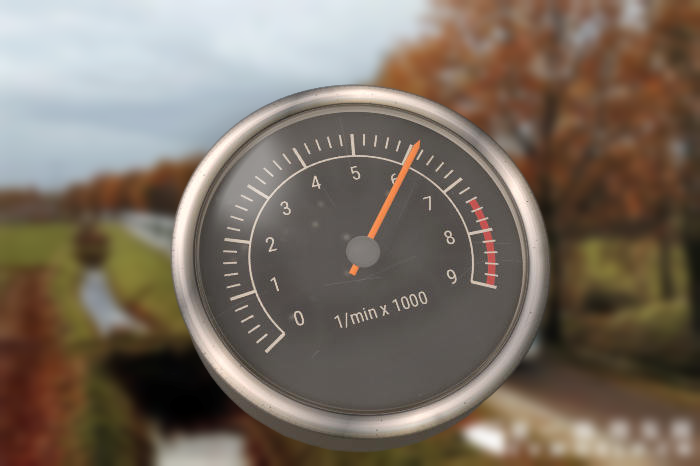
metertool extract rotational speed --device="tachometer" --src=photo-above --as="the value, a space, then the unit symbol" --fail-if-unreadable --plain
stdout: 6100 rpm
